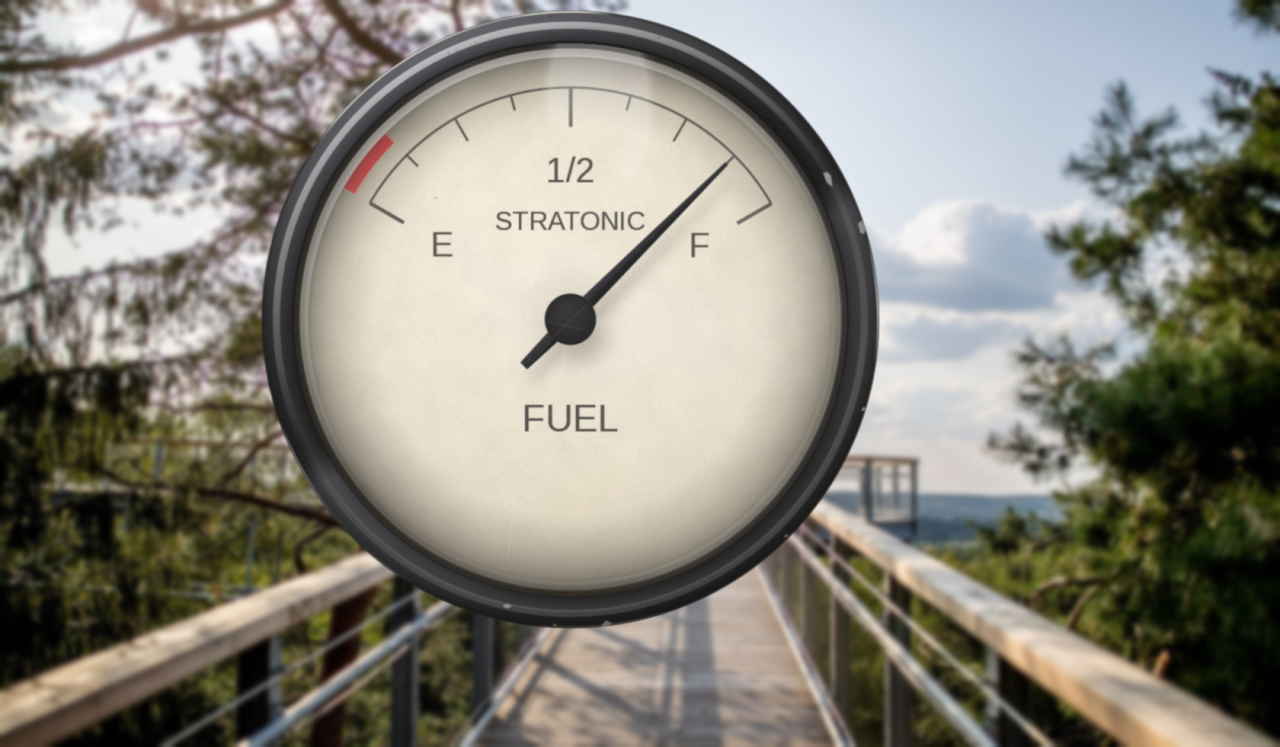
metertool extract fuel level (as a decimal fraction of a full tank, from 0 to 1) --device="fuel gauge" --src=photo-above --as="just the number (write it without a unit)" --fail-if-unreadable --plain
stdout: 0.875
